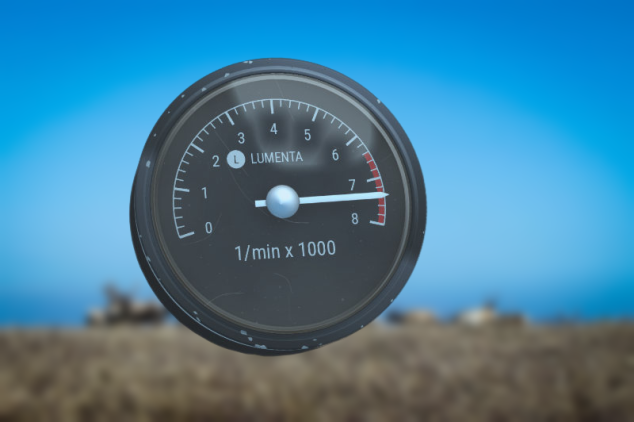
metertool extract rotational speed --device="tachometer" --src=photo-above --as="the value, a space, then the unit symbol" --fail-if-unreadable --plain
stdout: 7400 rpm
